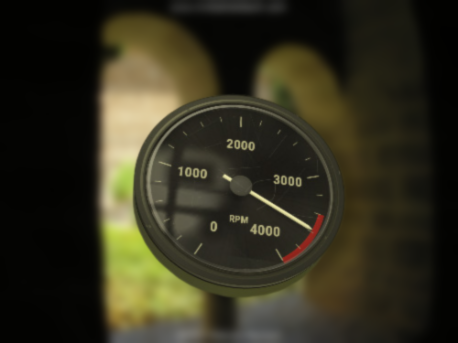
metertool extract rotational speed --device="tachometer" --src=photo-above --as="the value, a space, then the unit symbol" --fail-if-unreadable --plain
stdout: 3600 rpm
